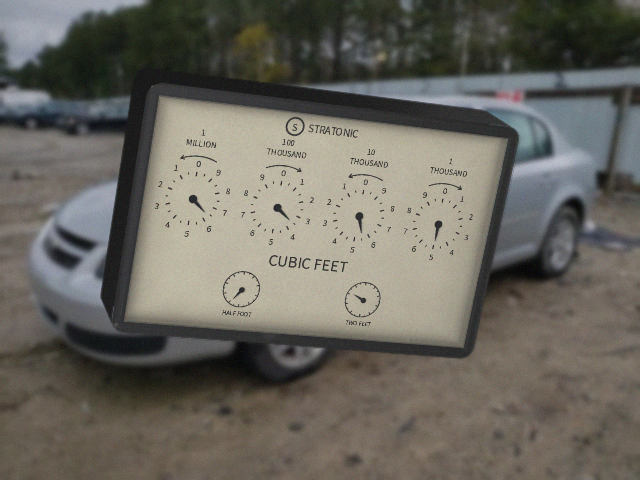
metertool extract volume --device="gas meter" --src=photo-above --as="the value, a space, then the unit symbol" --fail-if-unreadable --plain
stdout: 635500 ft³
